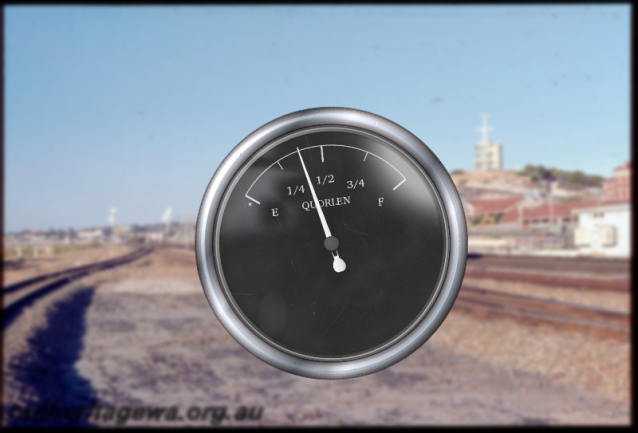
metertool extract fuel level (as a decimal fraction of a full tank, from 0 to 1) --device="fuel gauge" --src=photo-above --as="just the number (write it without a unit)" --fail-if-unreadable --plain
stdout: 0.375
